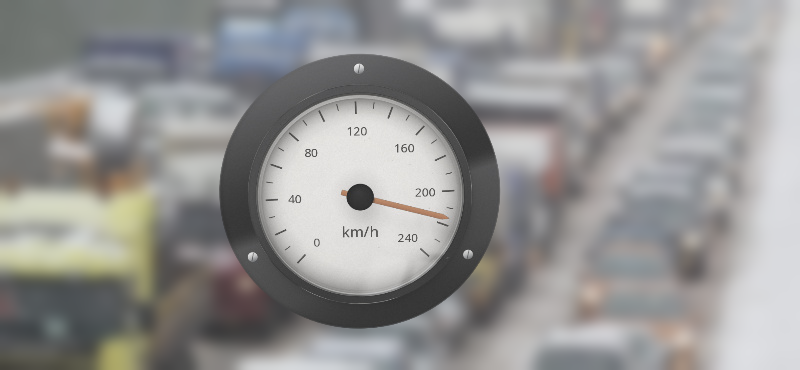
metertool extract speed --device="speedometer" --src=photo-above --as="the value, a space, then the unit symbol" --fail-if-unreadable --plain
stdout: 215 km/h
